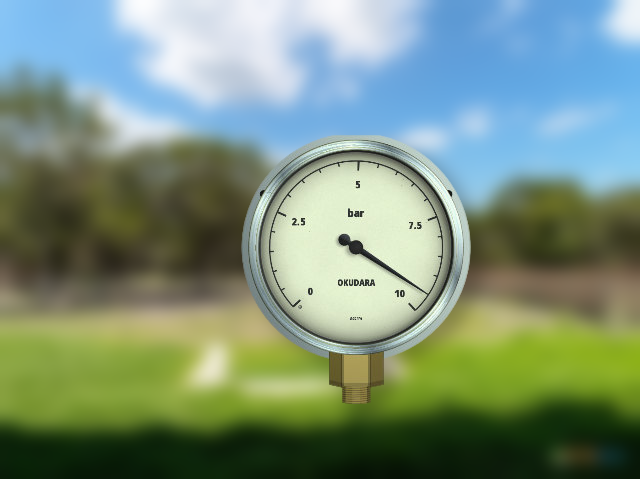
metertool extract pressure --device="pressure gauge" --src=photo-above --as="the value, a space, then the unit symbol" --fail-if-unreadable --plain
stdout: 9.5 bar
